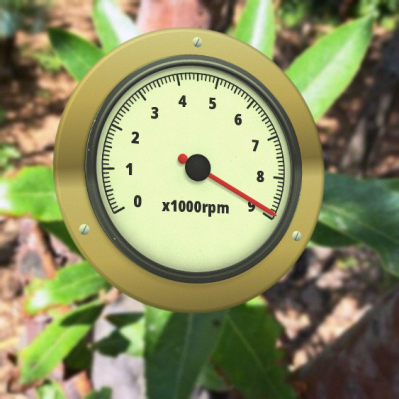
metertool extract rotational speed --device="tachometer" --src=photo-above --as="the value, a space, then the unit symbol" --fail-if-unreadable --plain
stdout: 8900 rpm
